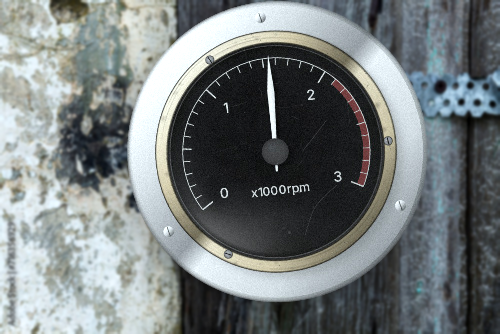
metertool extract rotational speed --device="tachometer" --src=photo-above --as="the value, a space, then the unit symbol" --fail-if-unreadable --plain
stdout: 1550 rpm
